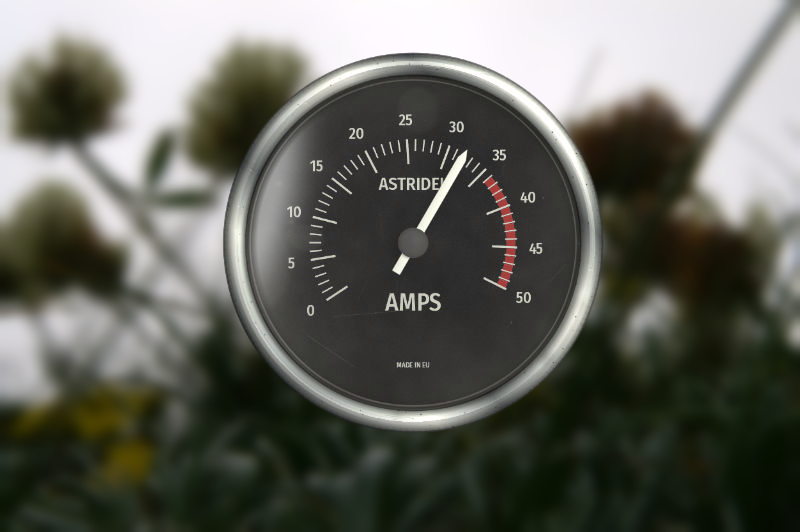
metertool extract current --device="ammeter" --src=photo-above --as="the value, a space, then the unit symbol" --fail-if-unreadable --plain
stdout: 32 A
